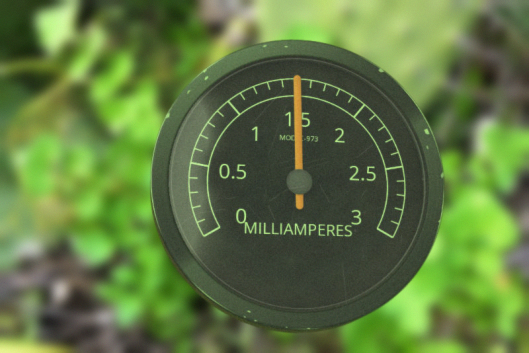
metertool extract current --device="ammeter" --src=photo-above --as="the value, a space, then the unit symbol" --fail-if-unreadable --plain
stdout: 1.5 mA
